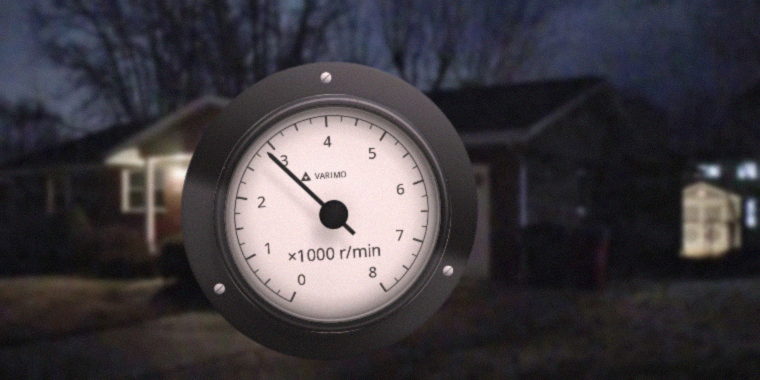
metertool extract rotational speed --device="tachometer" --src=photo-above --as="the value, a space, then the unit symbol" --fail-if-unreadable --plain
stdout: 2875 rpm
